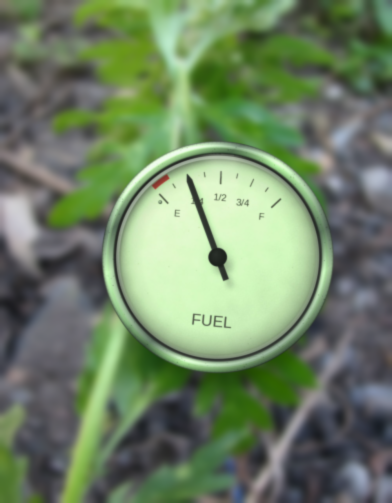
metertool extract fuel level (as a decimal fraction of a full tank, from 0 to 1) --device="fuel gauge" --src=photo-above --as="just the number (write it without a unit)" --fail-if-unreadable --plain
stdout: 0.25
